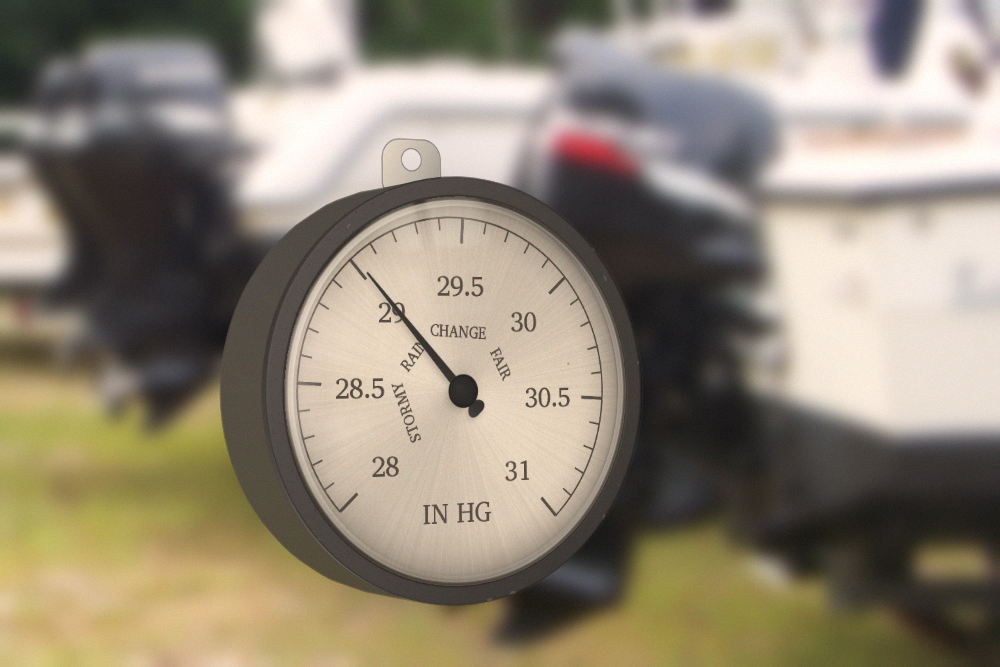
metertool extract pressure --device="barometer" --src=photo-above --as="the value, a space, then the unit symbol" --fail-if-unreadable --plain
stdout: 29 inHg
